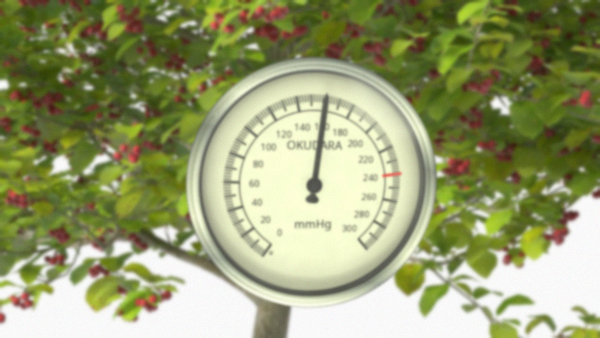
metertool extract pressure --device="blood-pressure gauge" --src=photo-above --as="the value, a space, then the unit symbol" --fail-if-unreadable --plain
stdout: 160 mmHg
